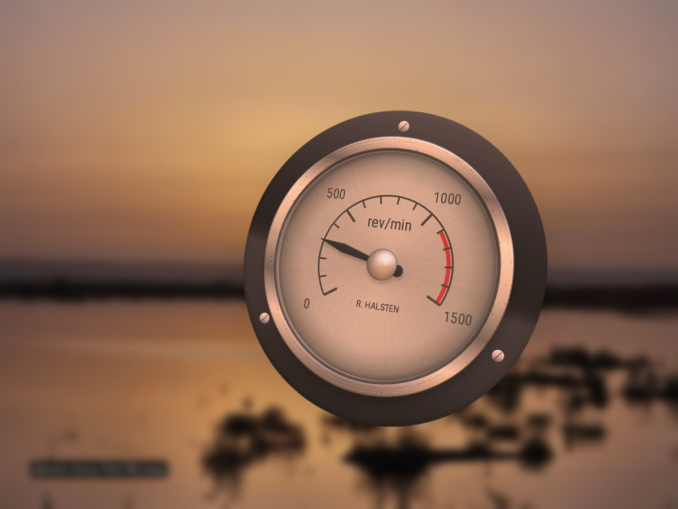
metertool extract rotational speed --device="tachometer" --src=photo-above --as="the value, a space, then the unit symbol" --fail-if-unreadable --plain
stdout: 300 rpm
